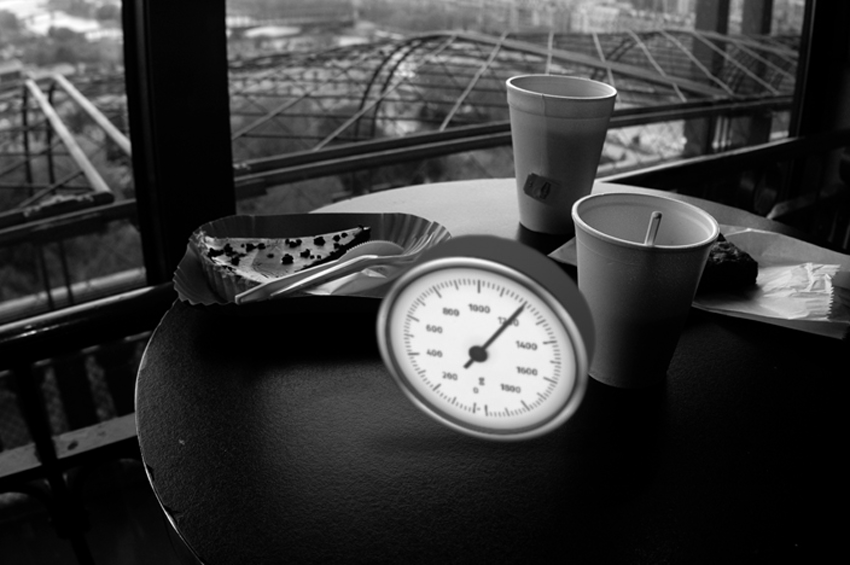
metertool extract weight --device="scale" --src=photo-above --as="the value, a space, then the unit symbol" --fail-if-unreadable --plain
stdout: 1200 g
